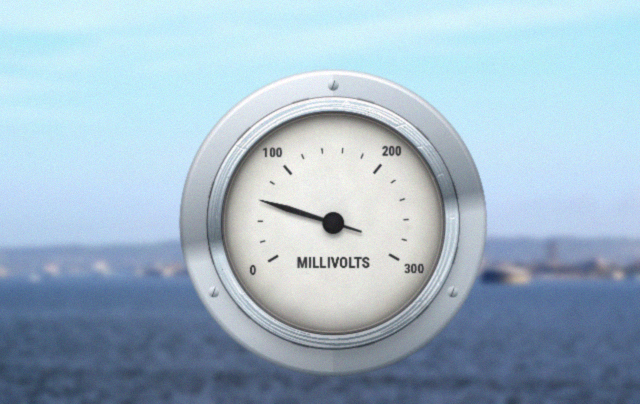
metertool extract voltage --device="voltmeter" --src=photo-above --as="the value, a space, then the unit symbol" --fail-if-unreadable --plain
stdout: 60 mV
